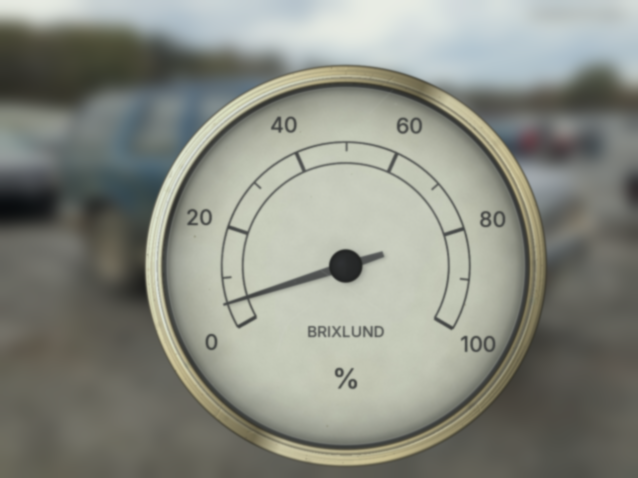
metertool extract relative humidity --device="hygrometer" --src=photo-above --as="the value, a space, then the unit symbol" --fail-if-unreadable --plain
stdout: 5 %
